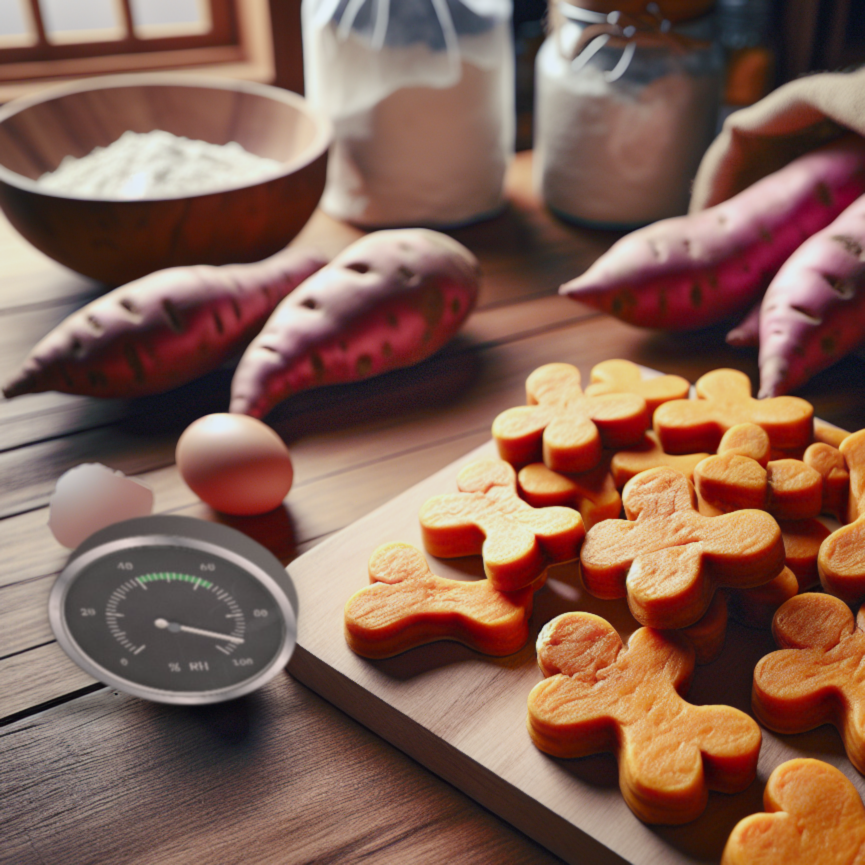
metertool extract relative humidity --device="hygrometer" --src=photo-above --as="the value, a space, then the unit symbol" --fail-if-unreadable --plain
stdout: 90 %
